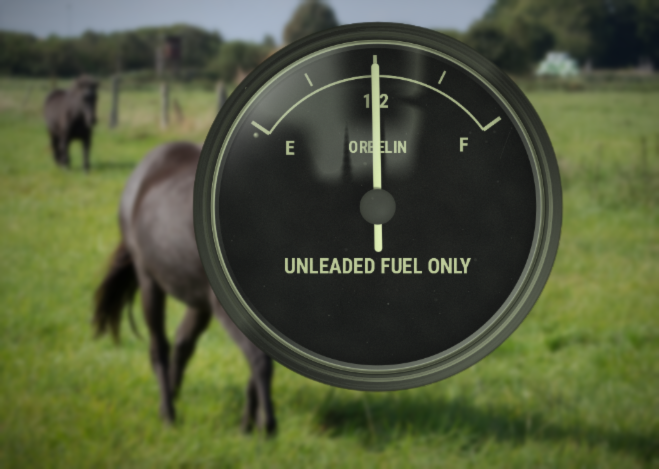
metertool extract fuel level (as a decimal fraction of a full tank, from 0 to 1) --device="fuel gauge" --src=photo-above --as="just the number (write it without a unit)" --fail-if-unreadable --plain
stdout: 0.5
